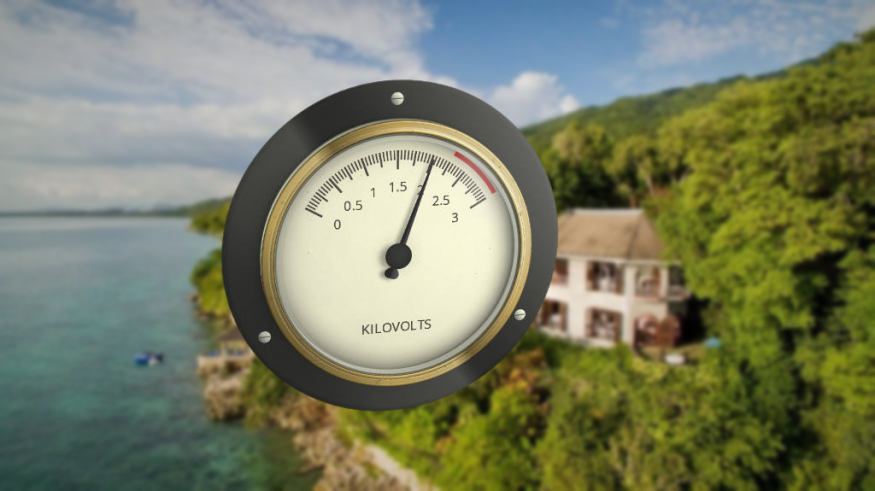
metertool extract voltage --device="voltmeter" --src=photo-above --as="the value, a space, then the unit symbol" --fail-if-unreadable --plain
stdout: 2 kV
